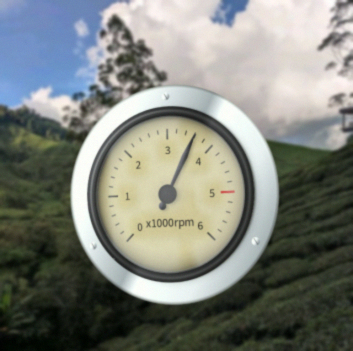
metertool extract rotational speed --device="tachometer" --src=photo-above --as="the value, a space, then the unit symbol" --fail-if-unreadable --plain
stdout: 3600 rpm
